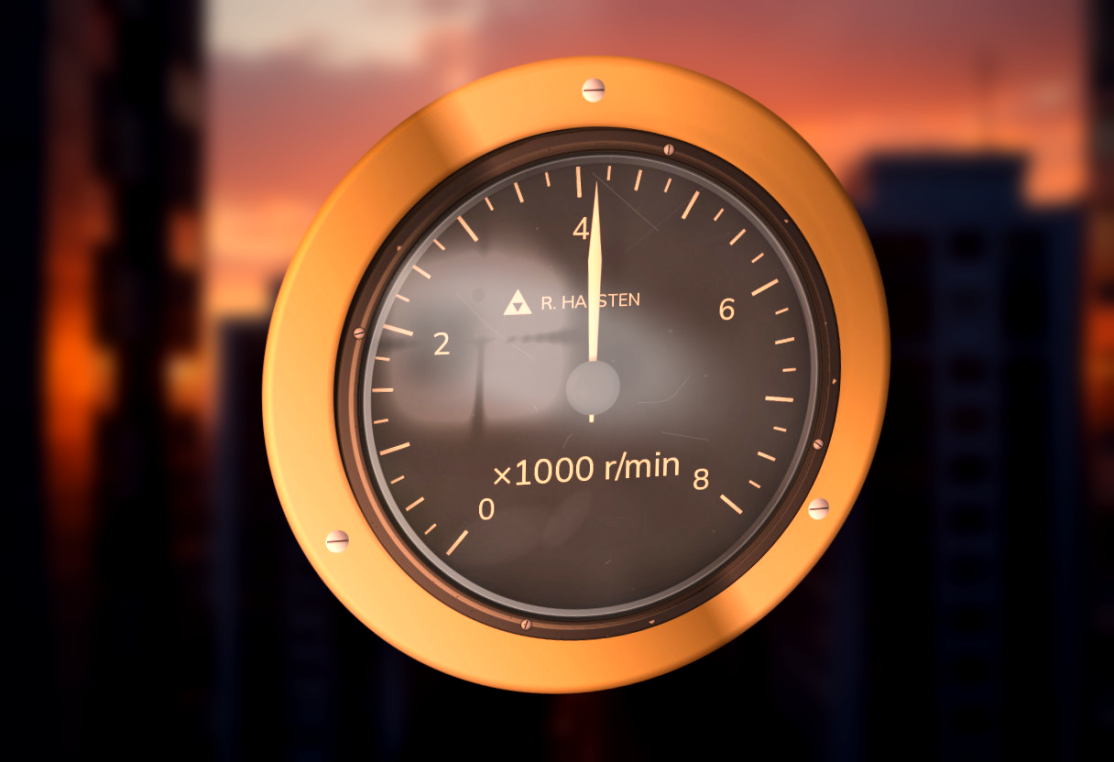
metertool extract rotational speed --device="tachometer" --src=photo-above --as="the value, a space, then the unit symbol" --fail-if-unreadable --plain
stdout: 4125 rpm
